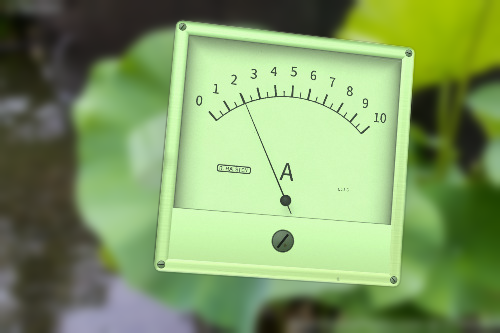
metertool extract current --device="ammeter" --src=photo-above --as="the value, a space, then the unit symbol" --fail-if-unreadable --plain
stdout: 2 A
